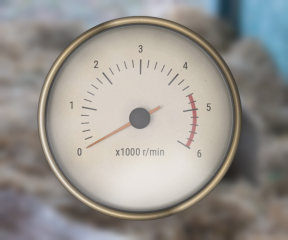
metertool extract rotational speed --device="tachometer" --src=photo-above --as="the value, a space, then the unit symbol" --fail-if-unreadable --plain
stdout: 0 rpm
